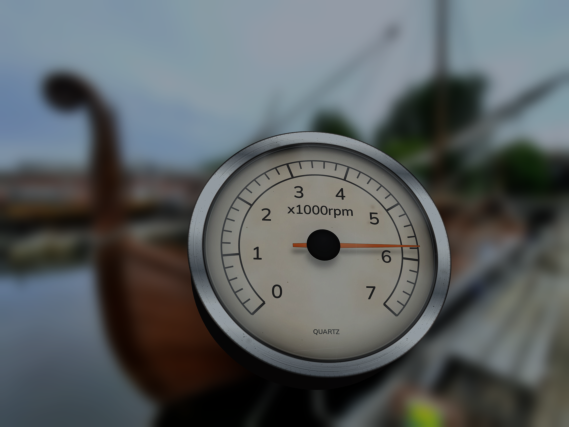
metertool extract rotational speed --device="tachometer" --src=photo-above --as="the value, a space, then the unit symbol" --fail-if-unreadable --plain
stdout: 5800 rpm
